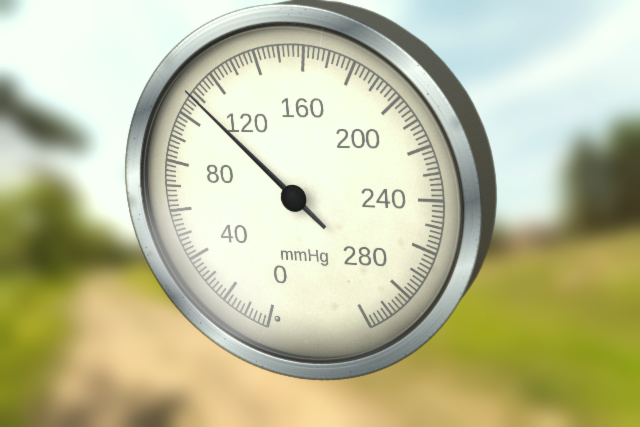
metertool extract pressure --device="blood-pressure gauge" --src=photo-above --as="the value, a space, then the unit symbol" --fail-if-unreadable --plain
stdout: 110 mmHg
